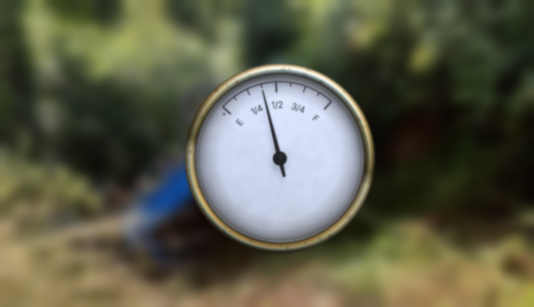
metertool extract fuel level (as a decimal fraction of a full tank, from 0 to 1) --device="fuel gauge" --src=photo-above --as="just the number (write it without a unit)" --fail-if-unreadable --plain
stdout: 0.375
